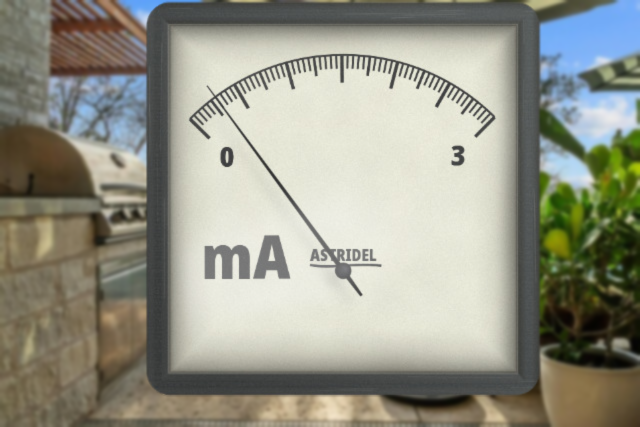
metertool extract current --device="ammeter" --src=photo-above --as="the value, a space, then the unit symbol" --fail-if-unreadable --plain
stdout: 0.3 mA
